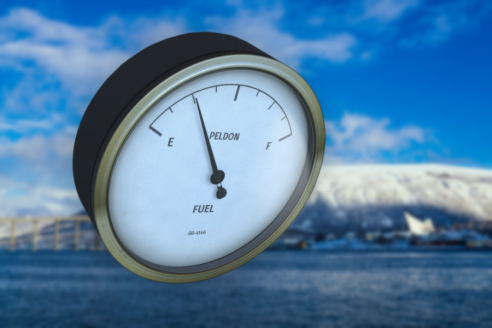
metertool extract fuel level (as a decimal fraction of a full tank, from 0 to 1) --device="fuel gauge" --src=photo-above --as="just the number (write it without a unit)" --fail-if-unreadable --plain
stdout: 0.25
